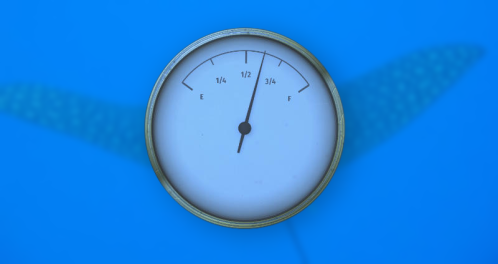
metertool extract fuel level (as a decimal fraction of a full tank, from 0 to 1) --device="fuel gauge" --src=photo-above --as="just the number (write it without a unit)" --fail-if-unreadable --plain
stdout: 0.625
